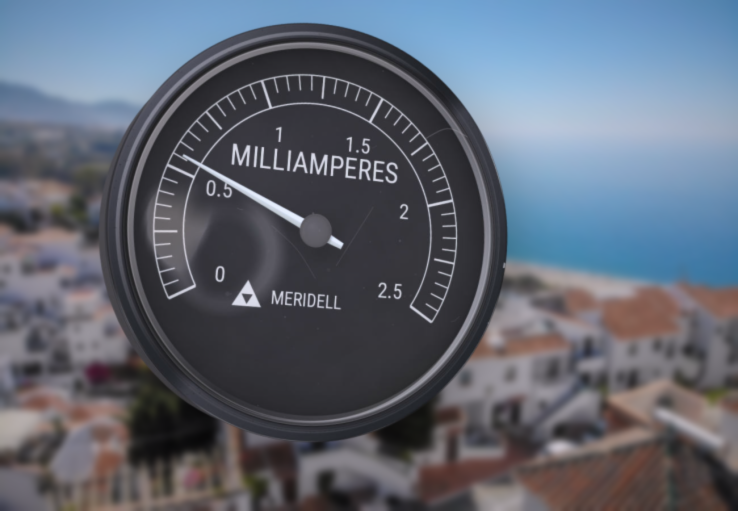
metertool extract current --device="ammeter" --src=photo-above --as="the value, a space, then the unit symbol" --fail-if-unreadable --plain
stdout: 0.55 mA
